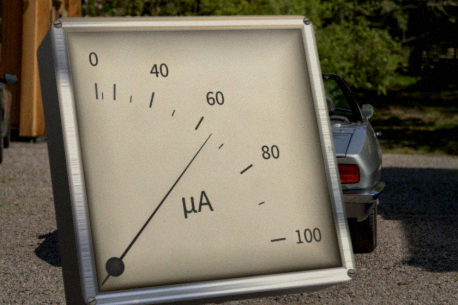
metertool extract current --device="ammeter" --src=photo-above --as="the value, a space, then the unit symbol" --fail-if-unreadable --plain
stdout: 65 µA
